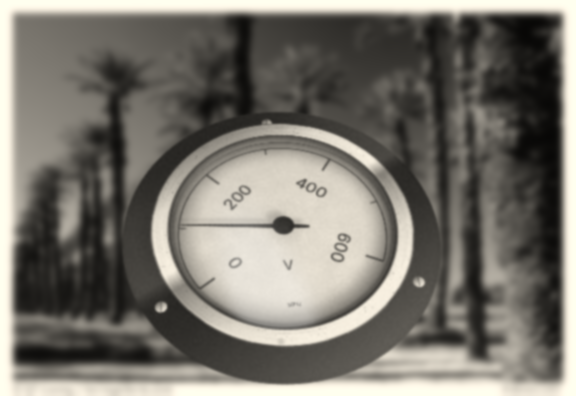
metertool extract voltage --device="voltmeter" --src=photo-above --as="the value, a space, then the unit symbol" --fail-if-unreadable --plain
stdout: 100 V
